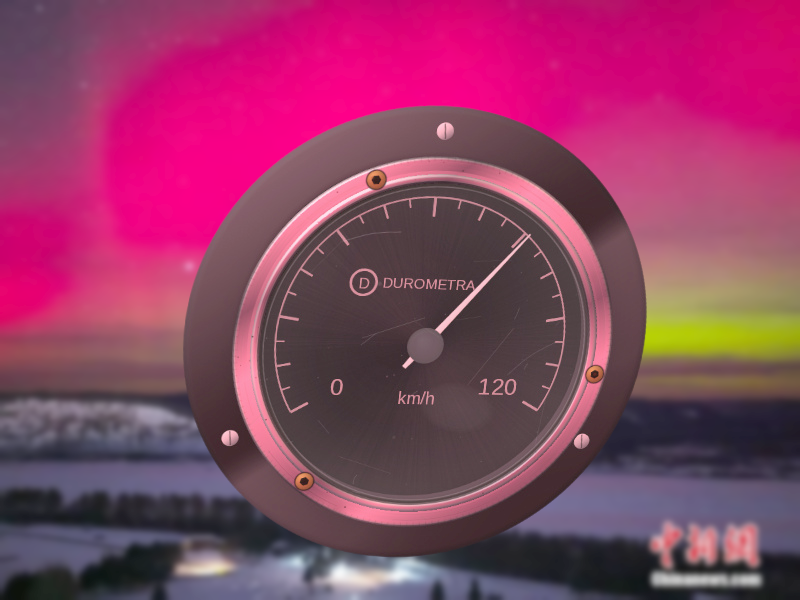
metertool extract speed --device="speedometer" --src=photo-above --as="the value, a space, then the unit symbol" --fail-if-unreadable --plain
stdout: 80 km/h
